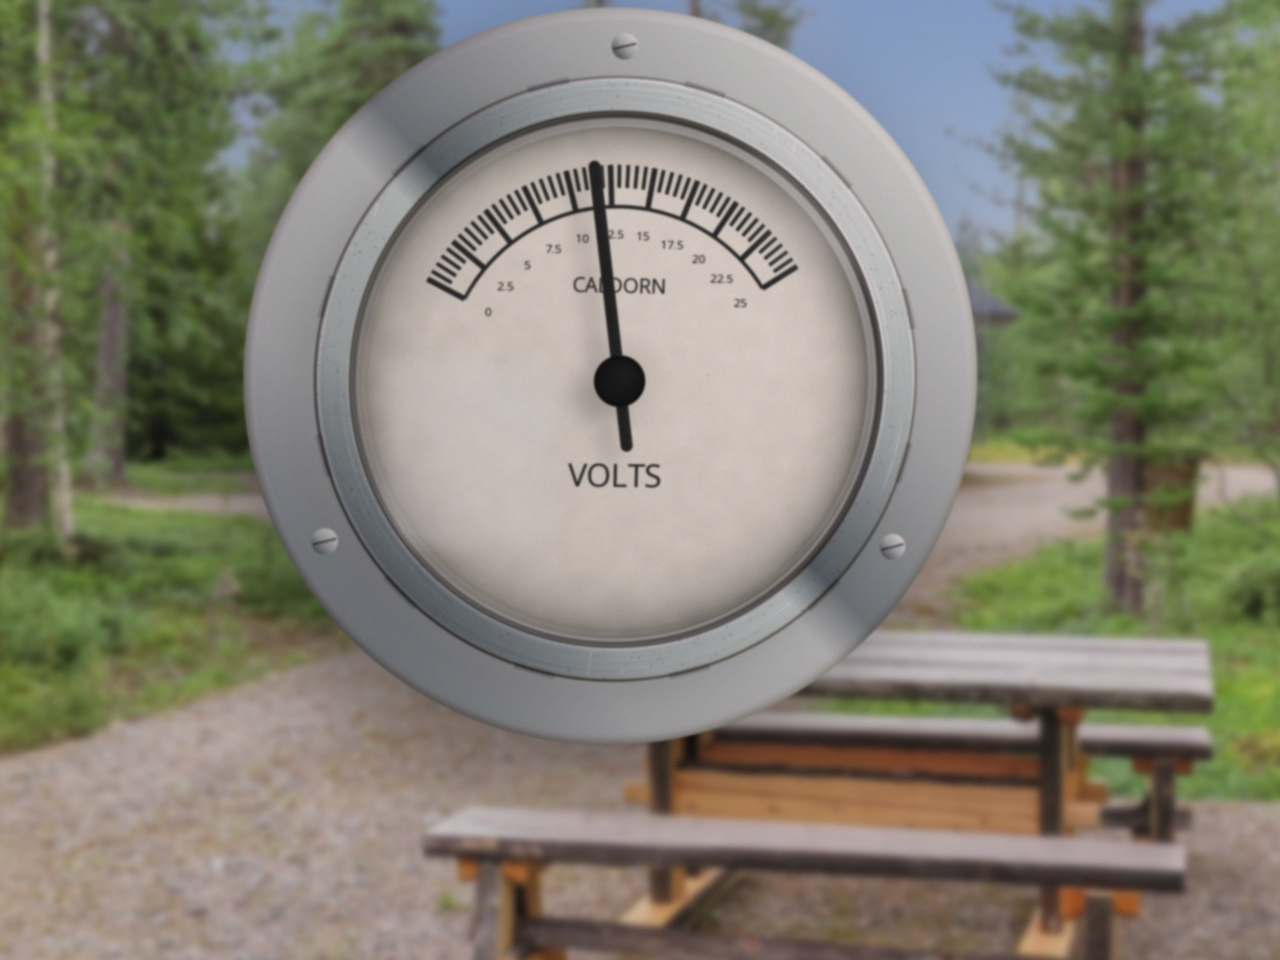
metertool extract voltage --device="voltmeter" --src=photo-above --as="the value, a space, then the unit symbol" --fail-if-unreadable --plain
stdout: 11.5 V
